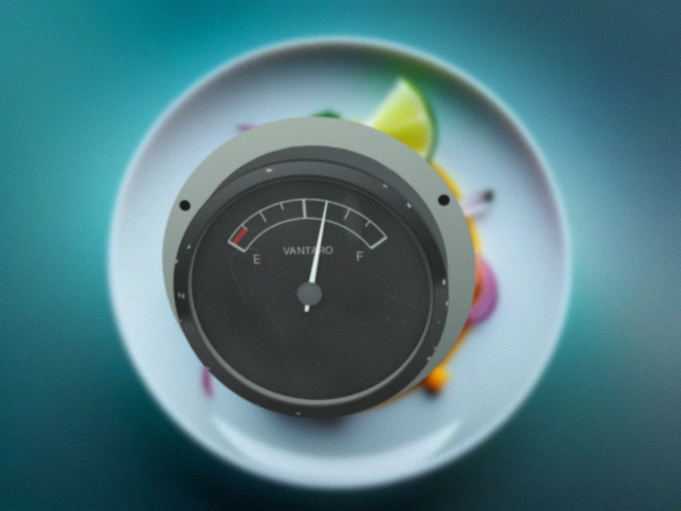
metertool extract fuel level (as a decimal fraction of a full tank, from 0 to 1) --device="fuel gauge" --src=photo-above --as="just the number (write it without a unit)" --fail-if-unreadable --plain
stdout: 0.625
